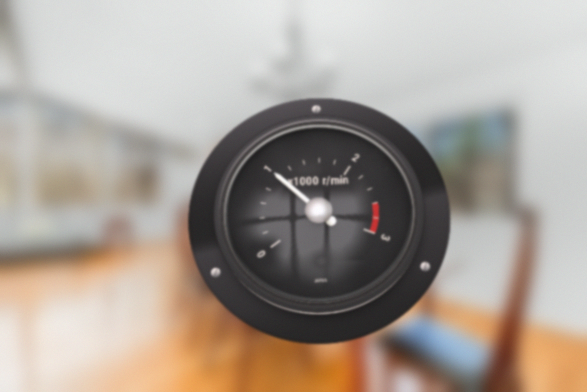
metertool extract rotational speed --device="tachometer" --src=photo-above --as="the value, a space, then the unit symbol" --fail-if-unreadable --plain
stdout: 1000 rpm
